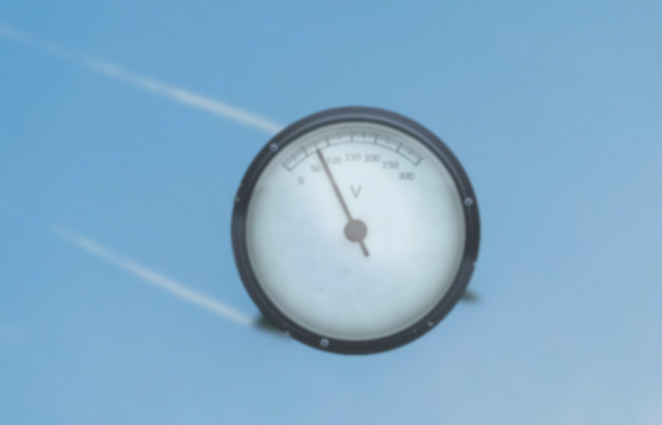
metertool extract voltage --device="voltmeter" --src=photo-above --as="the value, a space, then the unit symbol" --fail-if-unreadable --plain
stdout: 75 V
